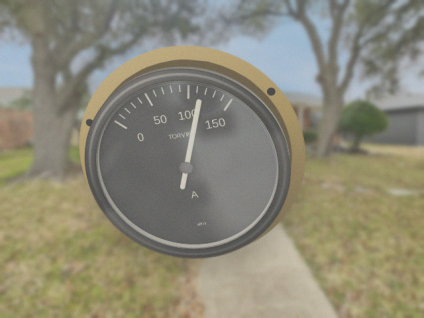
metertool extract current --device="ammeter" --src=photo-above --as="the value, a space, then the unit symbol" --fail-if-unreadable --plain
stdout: 115 A
